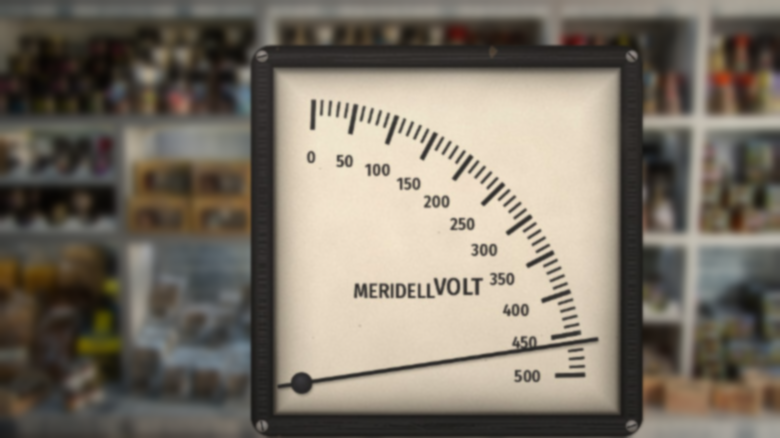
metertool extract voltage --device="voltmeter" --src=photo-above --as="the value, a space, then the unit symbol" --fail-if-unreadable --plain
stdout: 460 V
